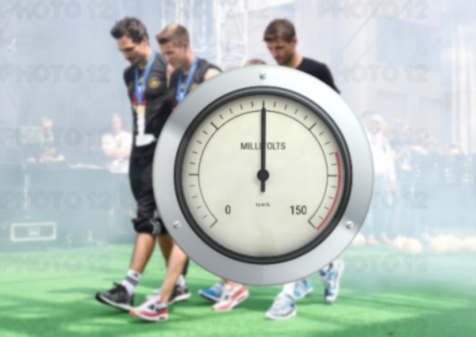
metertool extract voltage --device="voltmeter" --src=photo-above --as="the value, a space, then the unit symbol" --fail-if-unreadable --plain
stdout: 75 mV
